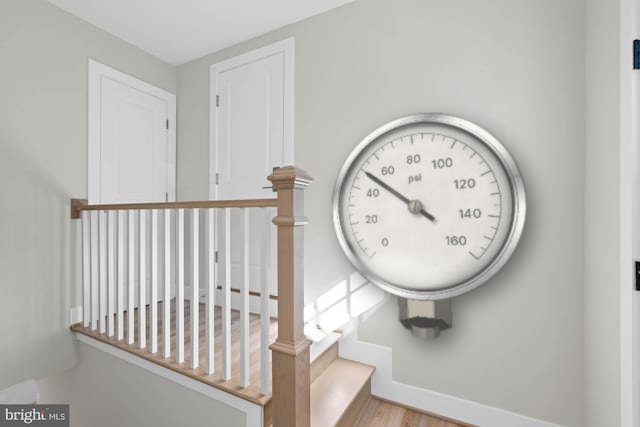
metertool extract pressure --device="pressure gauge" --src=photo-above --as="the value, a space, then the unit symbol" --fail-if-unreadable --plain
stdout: 50 psi
